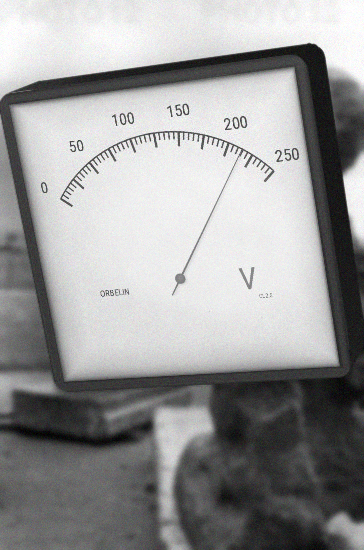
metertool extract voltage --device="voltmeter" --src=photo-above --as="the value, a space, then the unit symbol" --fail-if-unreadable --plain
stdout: 215 V
